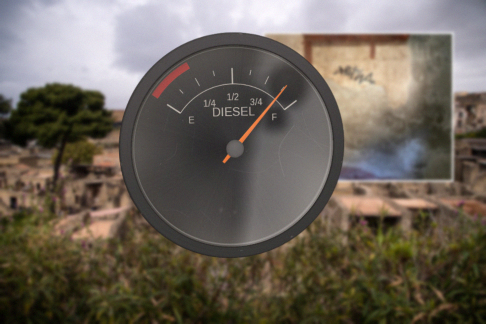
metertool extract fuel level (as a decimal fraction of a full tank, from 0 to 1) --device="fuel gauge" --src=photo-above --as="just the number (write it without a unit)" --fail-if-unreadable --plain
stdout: 0.875
